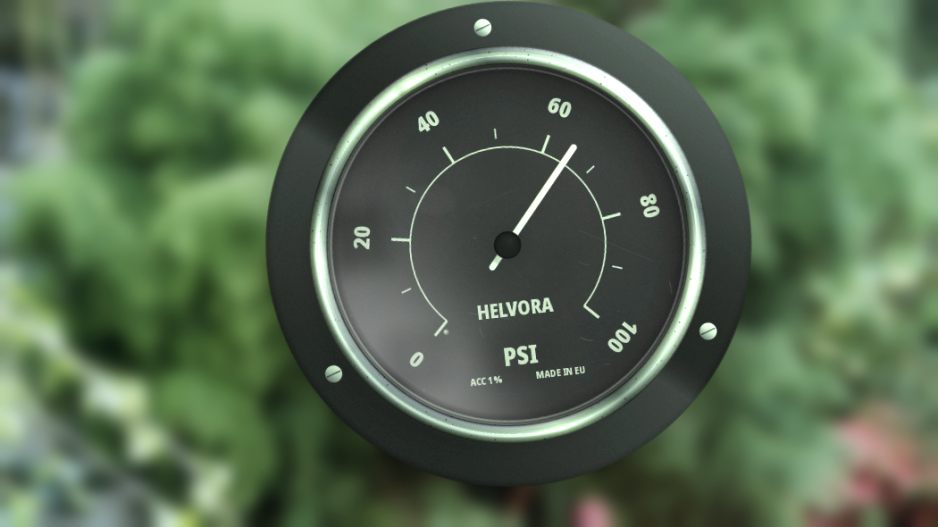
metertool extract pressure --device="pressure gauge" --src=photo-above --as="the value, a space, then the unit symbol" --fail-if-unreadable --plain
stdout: 65 psi
